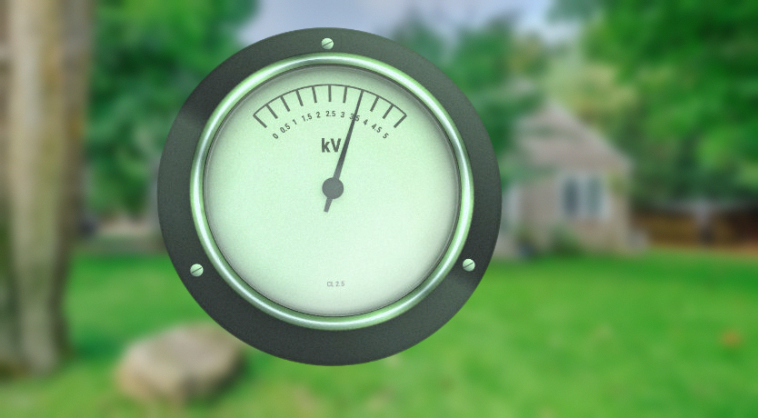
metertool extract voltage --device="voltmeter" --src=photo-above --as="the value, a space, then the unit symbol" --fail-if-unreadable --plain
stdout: 3.5 kV
